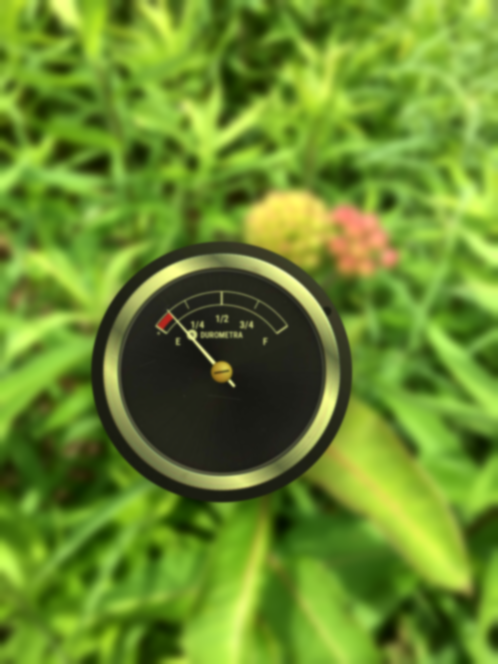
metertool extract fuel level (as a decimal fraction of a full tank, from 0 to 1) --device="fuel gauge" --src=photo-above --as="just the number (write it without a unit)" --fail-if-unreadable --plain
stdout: 0.125
